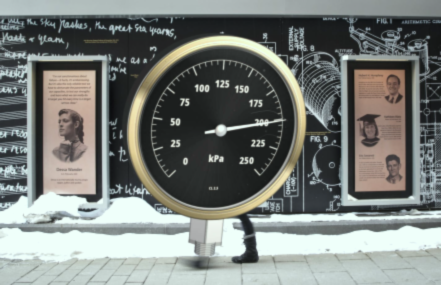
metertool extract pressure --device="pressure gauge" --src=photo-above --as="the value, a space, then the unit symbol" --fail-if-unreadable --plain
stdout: 200 kPa
